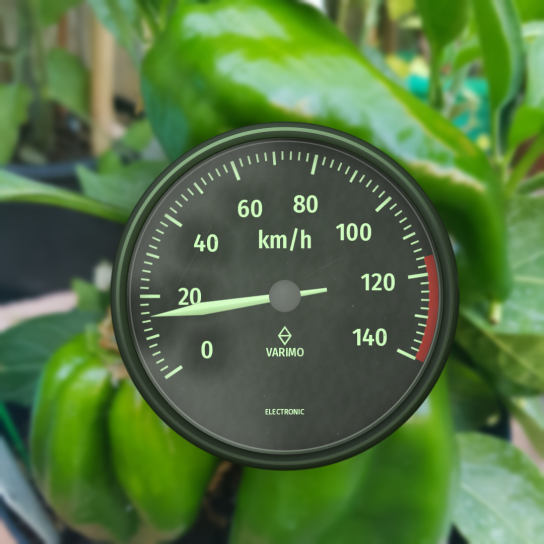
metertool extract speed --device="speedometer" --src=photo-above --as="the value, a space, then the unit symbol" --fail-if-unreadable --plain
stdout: 15 km/h
